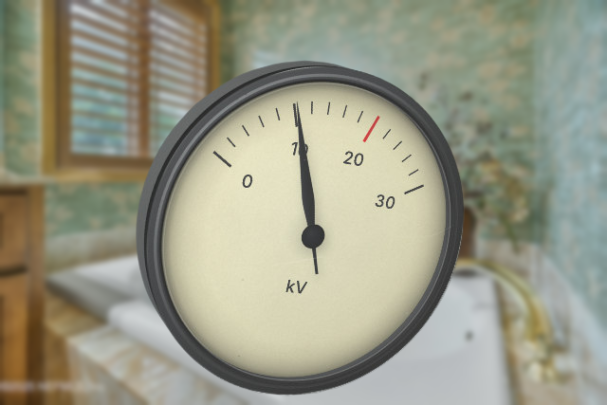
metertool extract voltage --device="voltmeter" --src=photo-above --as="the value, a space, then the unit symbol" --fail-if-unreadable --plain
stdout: 10 kV
